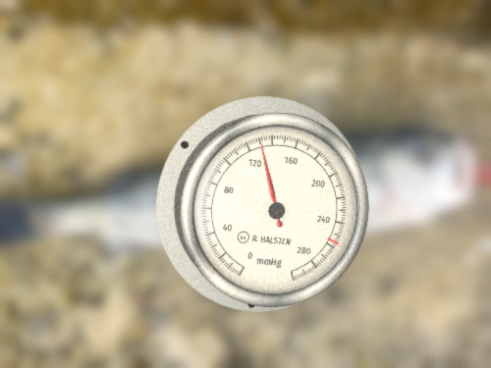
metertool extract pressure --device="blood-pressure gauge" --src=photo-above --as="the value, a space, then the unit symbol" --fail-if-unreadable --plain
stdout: 130 mmHg
